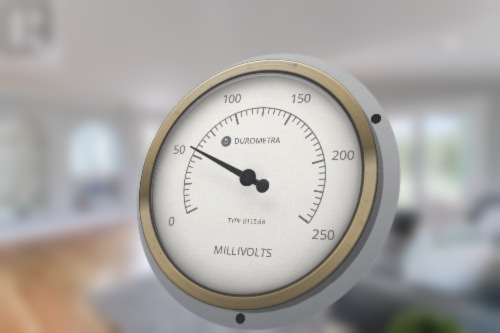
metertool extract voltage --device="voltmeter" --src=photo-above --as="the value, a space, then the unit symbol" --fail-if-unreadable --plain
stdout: 55 mV
